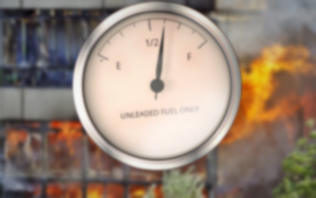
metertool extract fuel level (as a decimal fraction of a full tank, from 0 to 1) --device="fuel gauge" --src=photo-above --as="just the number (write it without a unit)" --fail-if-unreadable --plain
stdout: 0.625
